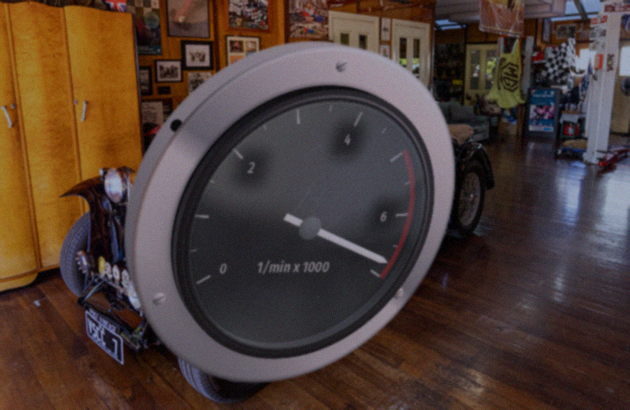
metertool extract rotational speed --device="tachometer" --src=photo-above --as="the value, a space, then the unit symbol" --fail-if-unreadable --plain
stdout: 6750 rpm
